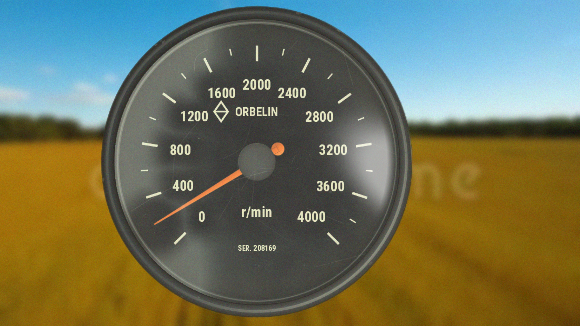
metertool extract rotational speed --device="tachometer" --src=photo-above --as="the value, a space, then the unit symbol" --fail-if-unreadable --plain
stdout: 200 rpm
